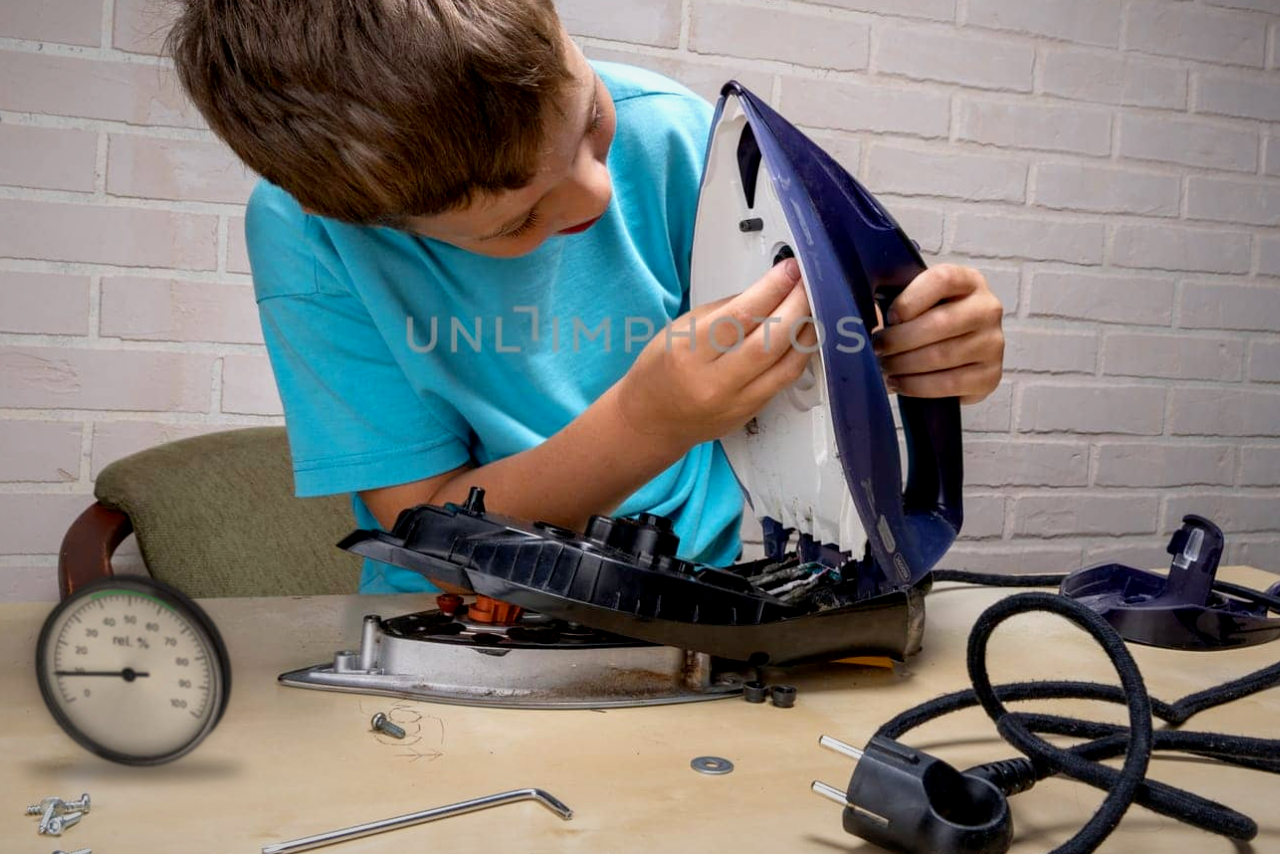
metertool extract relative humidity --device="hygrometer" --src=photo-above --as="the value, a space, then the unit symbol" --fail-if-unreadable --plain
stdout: 10 %
